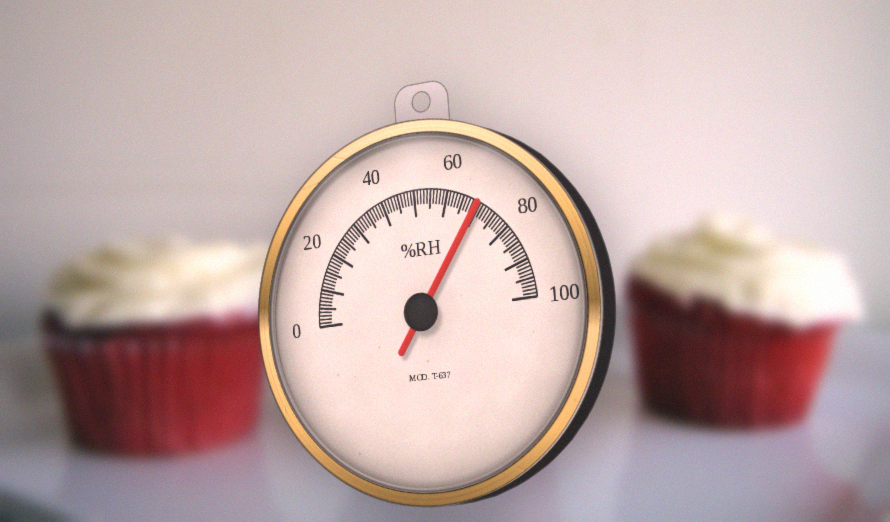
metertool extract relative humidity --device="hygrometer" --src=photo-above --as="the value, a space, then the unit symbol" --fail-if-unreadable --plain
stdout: 70 %
